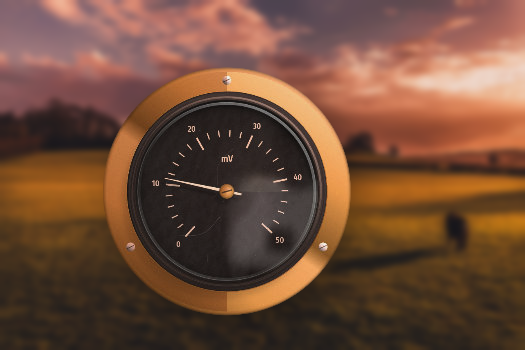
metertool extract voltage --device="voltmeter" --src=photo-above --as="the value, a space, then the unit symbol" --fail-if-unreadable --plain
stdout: 11 mV
